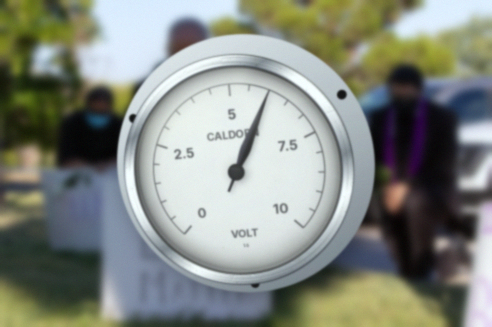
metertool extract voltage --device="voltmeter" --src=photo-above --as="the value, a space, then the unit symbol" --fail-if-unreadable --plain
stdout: 6 V
